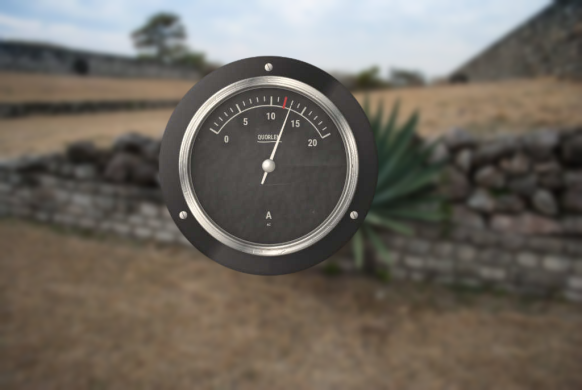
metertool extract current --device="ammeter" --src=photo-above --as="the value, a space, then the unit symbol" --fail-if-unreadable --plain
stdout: 13 A
